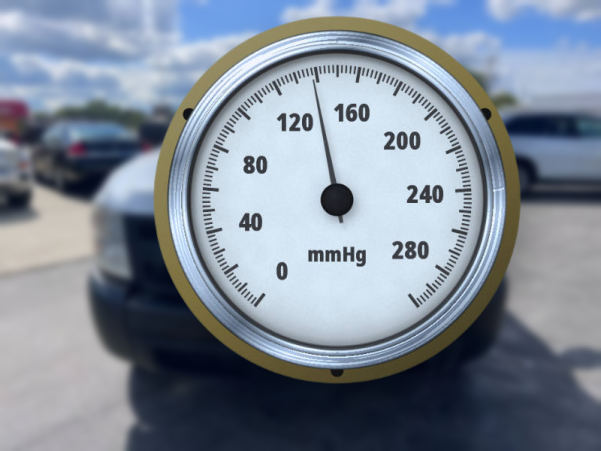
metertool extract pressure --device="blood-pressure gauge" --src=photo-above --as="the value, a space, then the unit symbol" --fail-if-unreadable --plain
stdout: 138 mmHg
